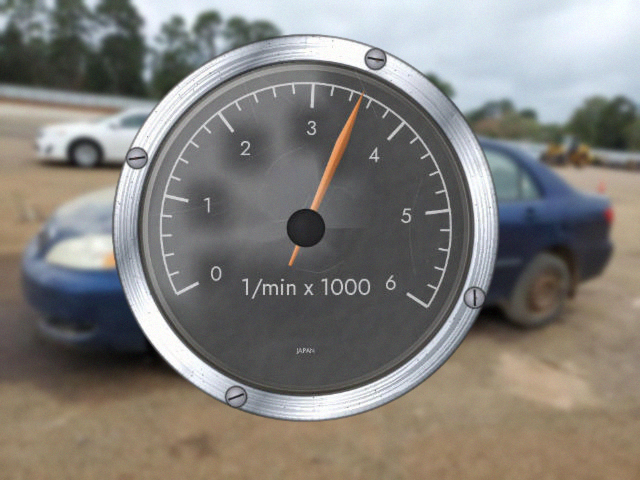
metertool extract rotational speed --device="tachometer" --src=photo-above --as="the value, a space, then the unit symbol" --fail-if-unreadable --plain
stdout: 3500 rpm
